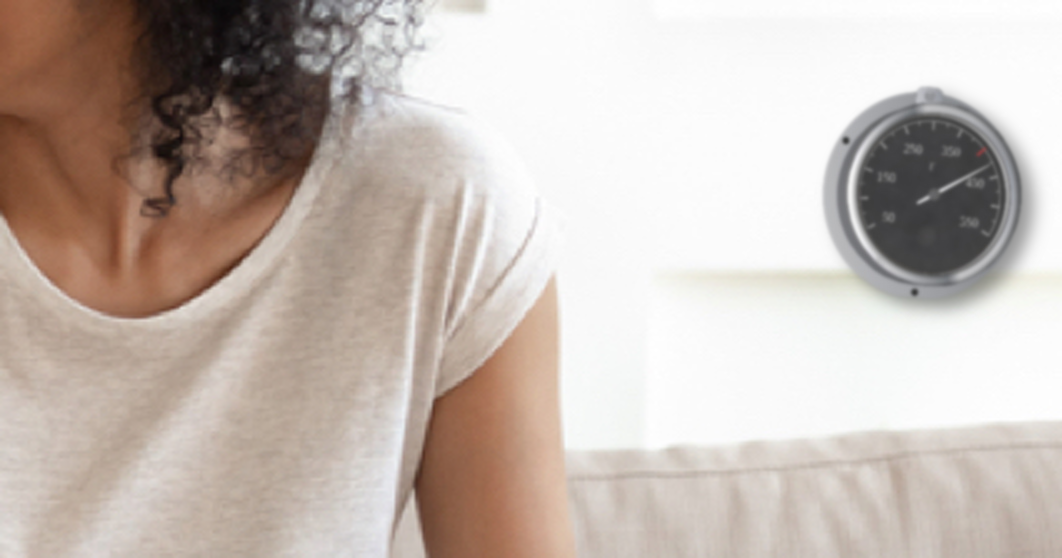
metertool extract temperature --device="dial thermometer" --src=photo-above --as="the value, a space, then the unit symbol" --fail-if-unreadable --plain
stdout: 425 °F
